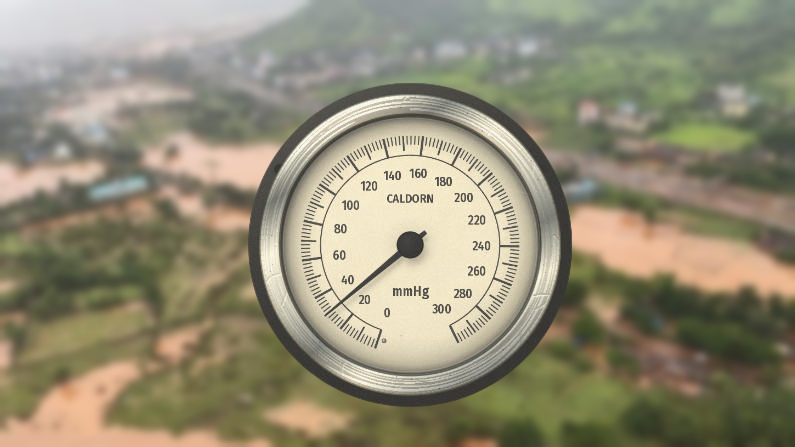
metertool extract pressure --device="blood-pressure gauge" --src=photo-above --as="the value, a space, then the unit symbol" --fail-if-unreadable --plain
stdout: 30 mmHg
